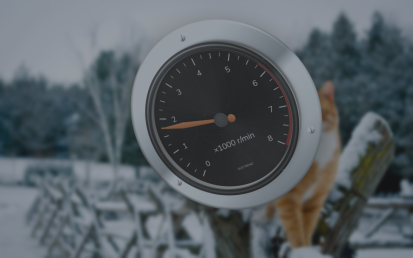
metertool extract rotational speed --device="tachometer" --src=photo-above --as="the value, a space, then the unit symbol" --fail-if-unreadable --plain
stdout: 1750 rpm
